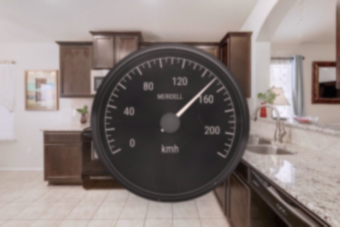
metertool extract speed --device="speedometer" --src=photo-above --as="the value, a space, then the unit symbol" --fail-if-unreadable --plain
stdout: 150 km/h
